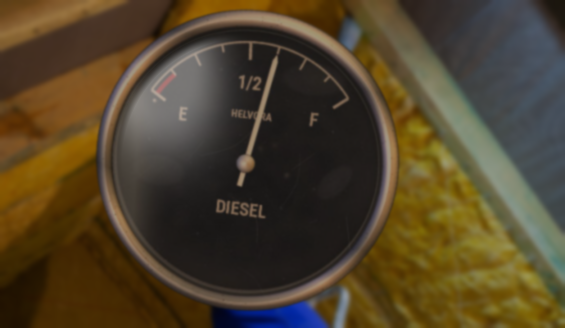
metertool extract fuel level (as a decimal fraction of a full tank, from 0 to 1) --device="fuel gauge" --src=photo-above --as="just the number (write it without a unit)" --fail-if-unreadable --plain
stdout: 0.625
